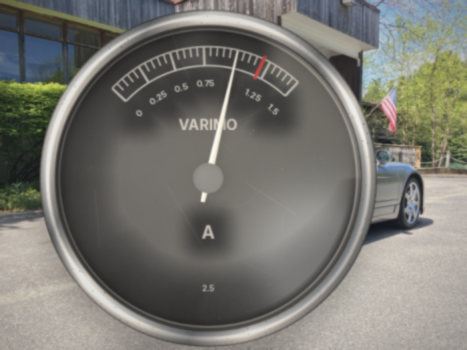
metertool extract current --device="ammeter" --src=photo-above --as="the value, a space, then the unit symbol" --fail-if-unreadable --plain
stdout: 1 A
